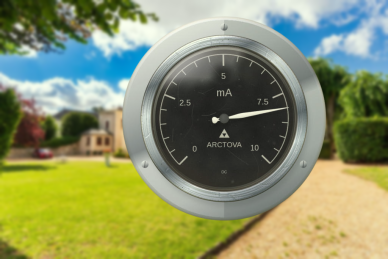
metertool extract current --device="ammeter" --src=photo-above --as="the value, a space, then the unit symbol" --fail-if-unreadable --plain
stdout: 8 mA
